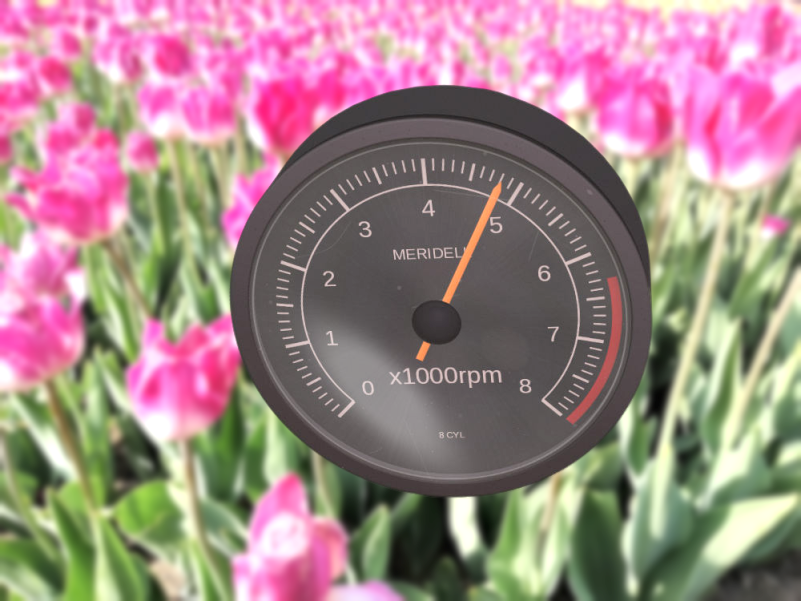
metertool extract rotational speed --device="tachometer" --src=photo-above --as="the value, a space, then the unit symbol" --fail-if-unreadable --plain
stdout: 4800 rpm
